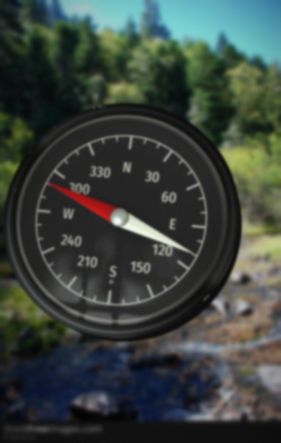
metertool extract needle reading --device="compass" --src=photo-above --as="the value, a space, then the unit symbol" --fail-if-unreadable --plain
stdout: 290 °
